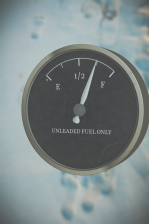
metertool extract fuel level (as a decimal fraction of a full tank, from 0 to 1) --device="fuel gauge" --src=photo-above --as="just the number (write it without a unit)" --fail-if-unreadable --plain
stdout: 0.75
